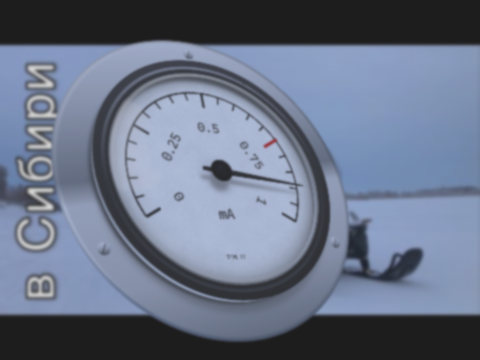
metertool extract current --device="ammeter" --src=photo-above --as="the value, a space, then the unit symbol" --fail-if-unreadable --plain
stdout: 0.9 mA
